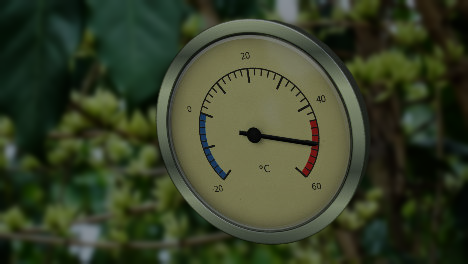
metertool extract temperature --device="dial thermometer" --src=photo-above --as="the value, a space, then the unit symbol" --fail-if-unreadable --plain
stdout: 50 °C
